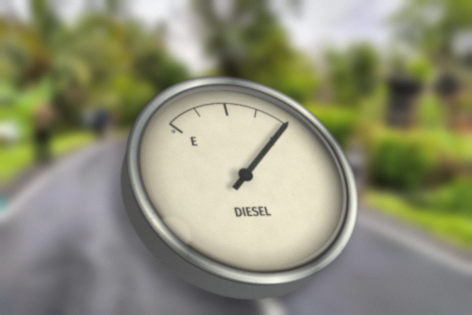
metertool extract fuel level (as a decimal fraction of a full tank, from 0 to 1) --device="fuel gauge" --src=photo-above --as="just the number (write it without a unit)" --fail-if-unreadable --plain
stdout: 1
